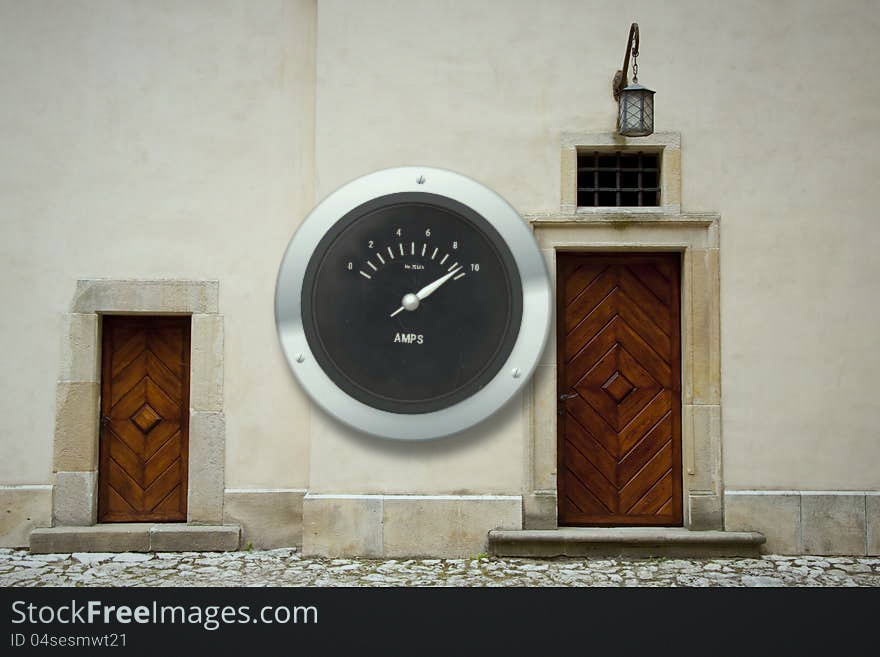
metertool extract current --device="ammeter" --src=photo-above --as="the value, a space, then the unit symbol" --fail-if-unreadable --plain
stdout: 9.5 A
